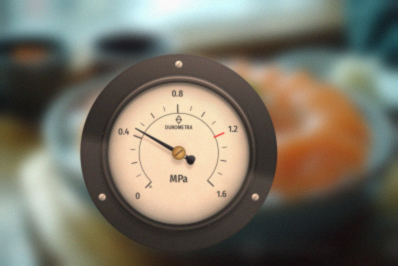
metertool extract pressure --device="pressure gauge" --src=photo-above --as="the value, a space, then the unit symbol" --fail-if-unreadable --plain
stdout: 0.45 MPa
